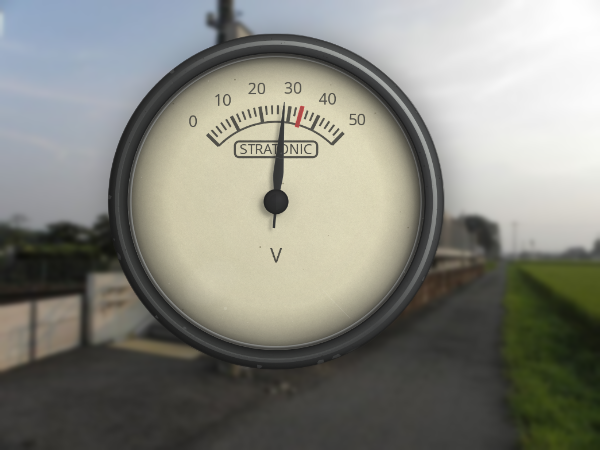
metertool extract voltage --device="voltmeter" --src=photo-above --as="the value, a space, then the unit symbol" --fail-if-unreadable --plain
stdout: 28 V
